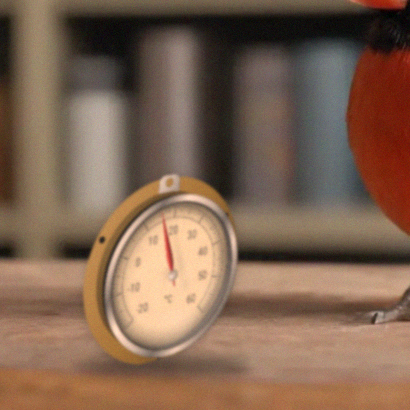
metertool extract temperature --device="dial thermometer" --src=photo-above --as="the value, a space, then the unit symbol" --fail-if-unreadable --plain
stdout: 15 °C
